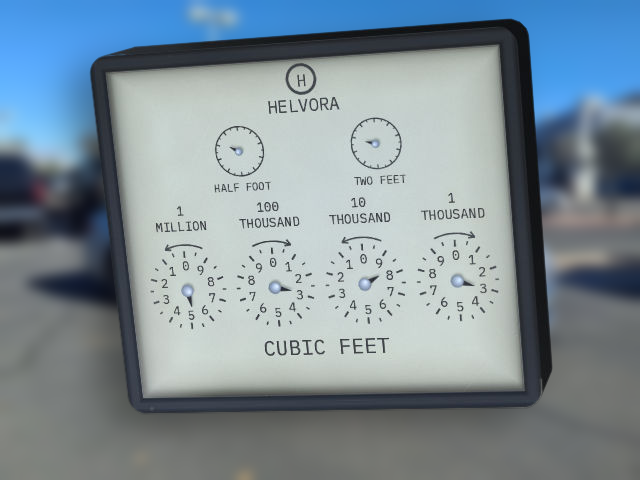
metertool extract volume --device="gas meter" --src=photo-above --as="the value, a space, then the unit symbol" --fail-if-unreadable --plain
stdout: 528300 ft³
